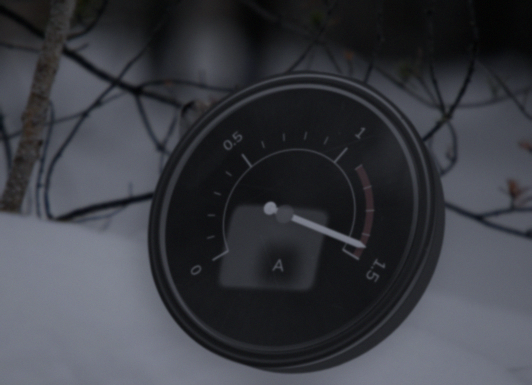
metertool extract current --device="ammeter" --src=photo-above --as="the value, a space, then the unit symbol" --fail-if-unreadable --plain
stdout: 1.45 A
